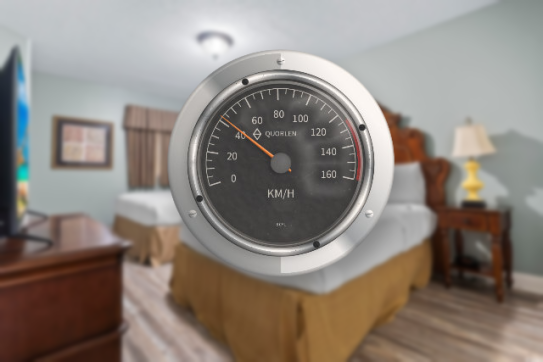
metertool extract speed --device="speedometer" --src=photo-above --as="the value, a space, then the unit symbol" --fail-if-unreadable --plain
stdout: 42.5 km/h
